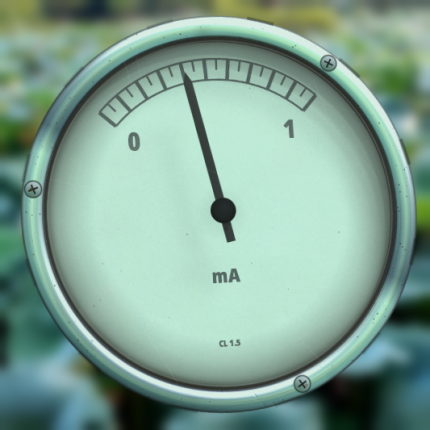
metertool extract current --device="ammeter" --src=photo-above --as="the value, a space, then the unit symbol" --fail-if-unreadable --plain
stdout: 0.4 mA
